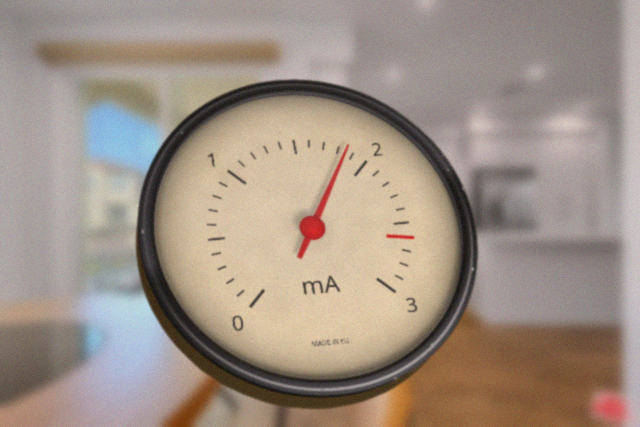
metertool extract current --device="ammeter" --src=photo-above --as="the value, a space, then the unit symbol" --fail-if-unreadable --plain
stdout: 1.85 mA
